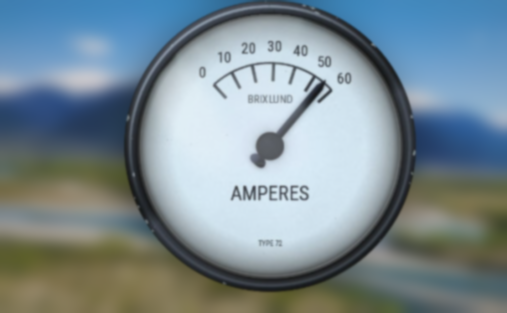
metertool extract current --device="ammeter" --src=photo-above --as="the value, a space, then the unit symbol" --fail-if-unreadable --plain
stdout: 55 A
